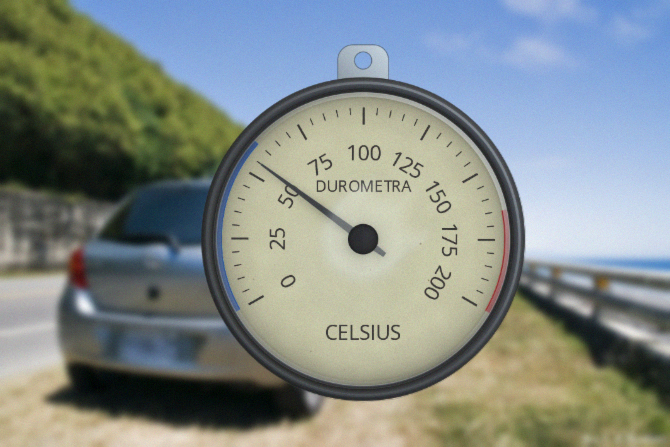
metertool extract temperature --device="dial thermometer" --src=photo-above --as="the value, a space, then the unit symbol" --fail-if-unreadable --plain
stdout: 55 °C
